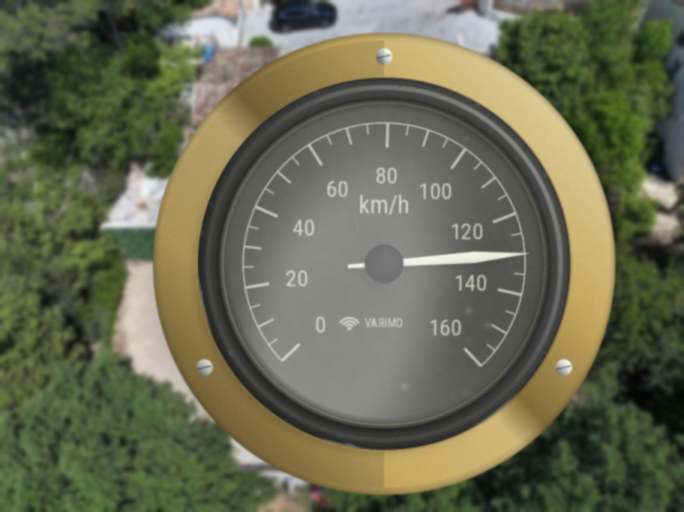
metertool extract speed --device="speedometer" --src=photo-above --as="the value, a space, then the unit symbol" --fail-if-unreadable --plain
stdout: 130 km/h
